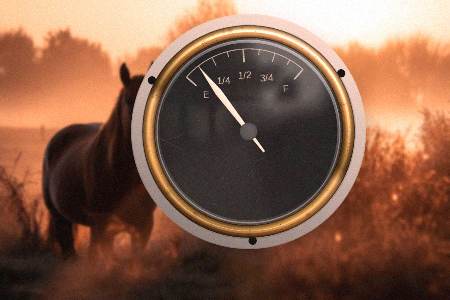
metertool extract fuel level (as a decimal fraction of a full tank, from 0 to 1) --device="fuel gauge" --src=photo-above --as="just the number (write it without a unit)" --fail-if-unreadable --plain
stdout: 0.125
